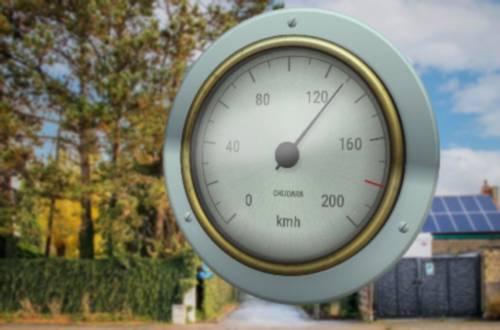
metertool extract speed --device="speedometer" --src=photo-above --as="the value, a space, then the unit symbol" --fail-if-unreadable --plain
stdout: 130 km/h
